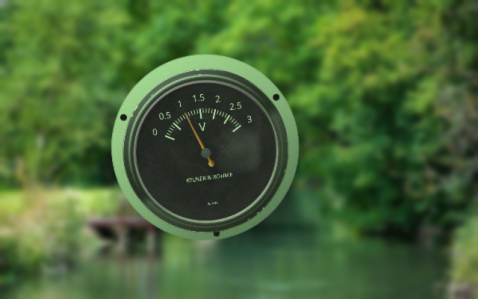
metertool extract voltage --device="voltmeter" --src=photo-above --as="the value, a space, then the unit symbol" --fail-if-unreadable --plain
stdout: 1 V
